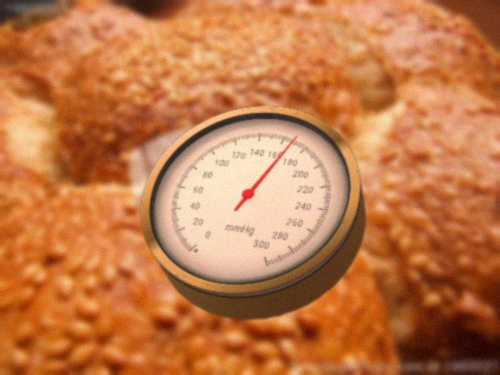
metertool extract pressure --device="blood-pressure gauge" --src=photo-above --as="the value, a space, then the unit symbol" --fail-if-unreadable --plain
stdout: 170 mmHg
